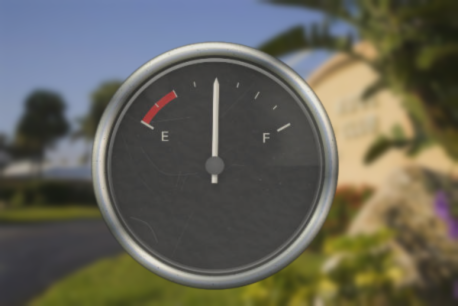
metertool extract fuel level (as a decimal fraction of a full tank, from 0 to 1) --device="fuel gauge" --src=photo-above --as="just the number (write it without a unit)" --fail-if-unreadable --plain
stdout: 0.5
